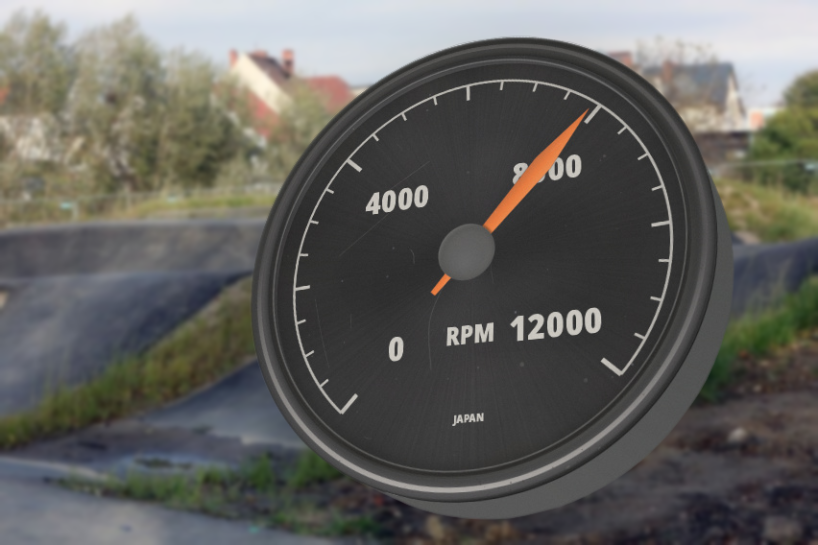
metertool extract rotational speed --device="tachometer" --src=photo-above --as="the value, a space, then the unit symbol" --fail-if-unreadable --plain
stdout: 8000 rpm
